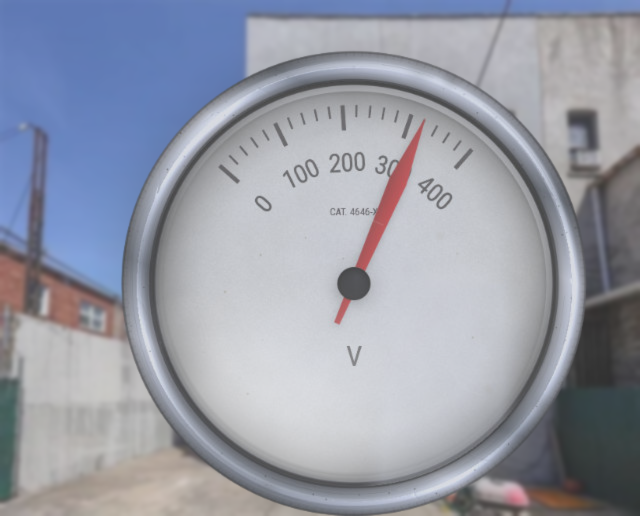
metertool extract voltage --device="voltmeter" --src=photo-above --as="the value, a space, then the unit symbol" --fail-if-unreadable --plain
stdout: 320 V
